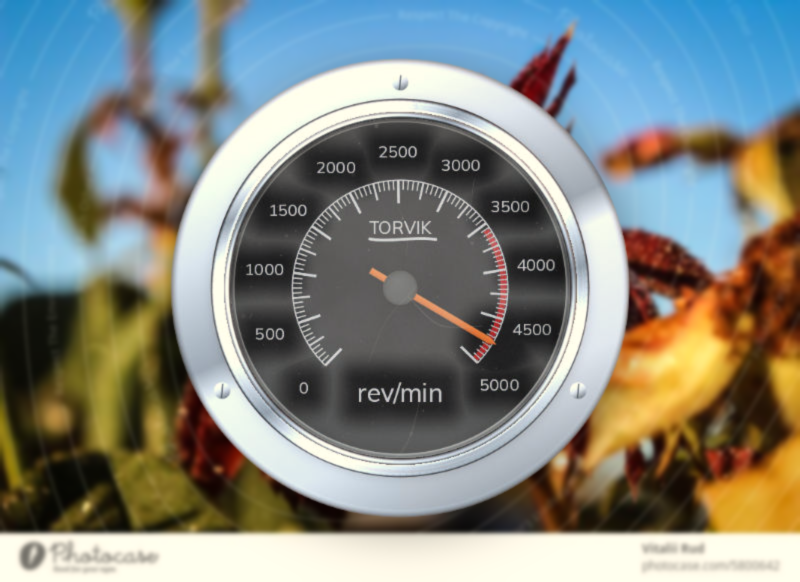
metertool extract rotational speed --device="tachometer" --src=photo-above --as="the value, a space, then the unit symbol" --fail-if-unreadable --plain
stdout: 4750 rpm
